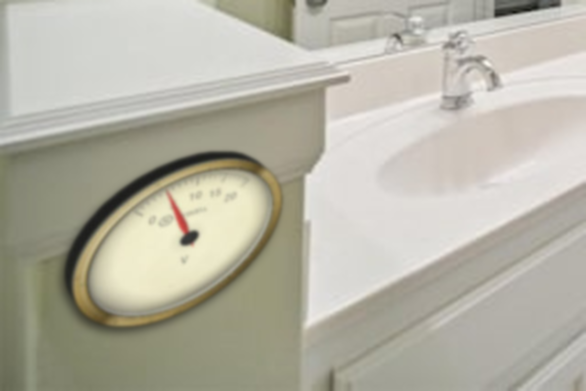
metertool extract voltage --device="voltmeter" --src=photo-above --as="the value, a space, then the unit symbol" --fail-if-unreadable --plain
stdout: 5 V
